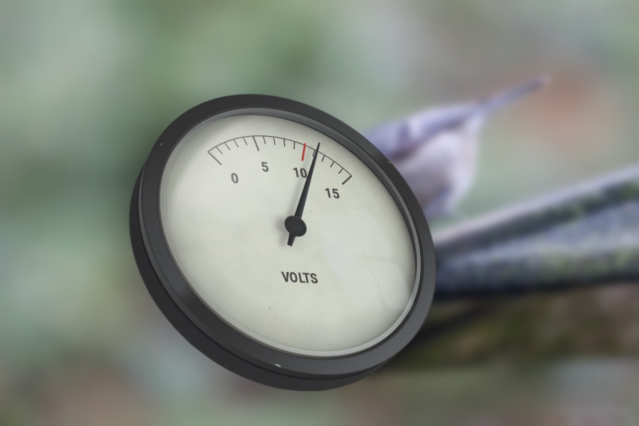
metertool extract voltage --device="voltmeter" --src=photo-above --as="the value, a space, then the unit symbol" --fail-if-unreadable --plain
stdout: 11 V
